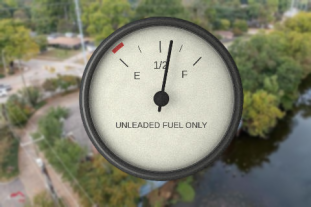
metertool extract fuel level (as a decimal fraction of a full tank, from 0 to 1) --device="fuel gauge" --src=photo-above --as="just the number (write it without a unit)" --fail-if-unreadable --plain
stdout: 0.625
